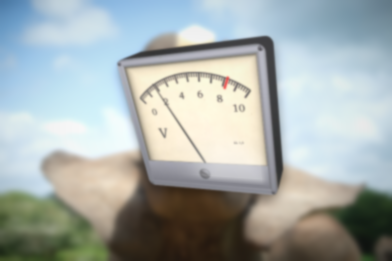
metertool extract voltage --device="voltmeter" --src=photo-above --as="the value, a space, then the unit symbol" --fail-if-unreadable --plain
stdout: 2 V
